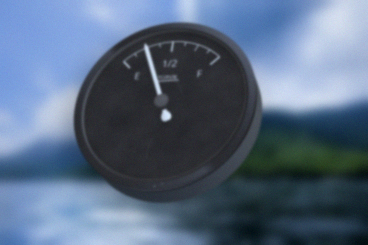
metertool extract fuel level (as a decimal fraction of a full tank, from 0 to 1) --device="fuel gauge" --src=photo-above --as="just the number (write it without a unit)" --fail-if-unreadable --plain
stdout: 0.25
